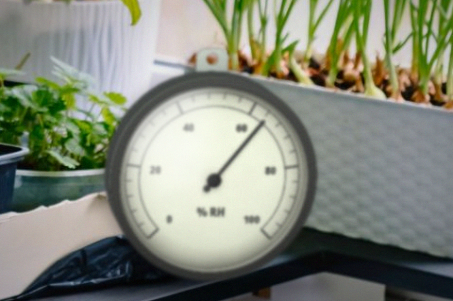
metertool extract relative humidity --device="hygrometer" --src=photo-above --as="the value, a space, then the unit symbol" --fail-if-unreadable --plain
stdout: 64 %
